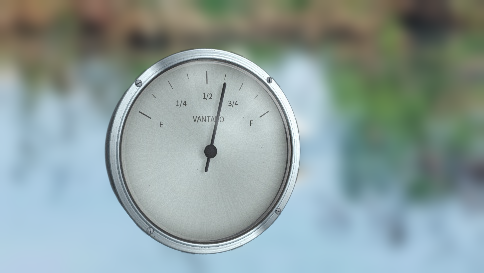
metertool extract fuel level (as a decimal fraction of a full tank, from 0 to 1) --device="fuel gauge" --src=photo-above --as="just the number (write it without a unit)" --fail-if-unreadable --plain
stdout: 0.625
